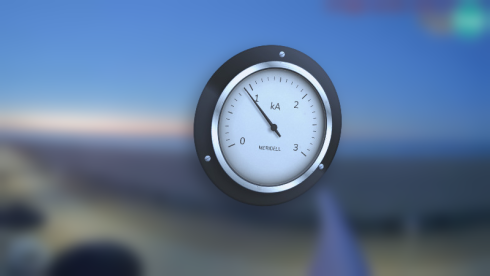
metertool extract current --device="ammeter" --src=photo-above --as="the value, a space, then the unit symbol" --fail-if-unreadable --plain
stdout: 0.9 kA
